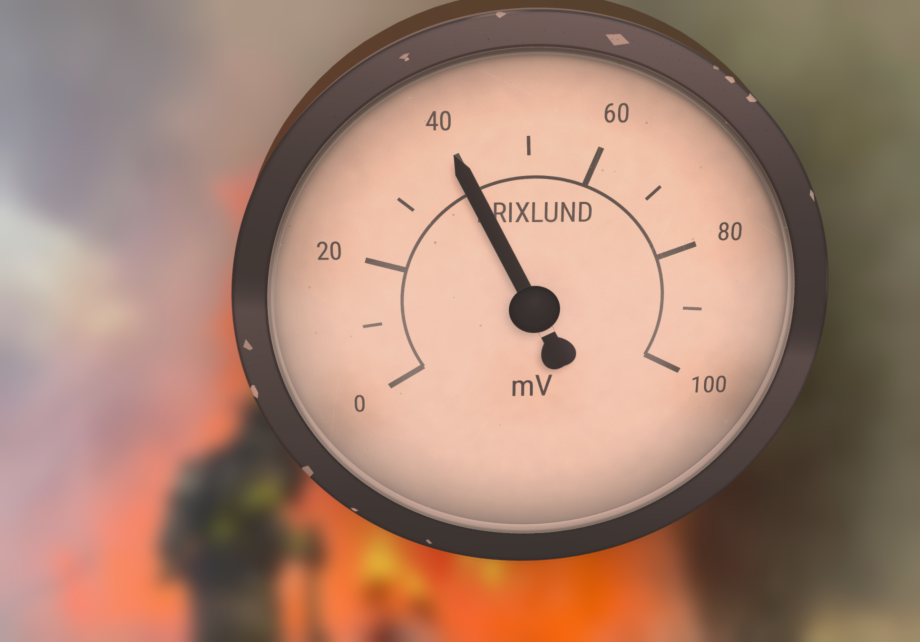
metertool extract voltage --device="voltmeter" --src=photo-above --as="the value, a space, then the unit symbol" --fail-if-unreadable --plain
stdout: 40 mV
